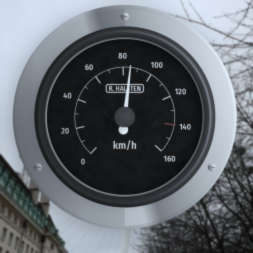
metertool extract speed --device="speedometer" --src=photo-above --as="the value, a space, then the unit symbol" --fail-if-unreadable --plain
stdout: 85 km/h
